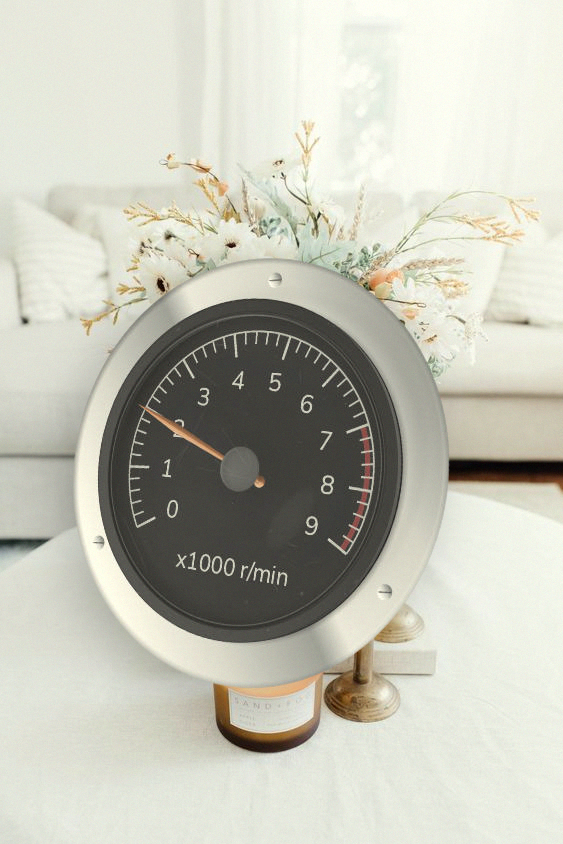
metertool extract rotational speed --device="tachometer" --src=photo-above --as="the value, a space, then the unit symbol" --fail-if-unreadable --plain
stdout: 2000 rpm
